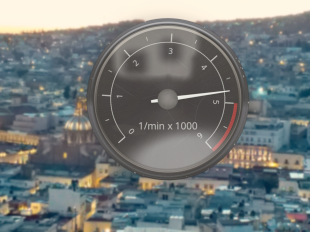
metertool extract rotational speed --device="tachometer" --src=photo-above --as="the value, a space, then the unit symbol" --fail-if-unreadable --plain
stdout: 4750 rpm
